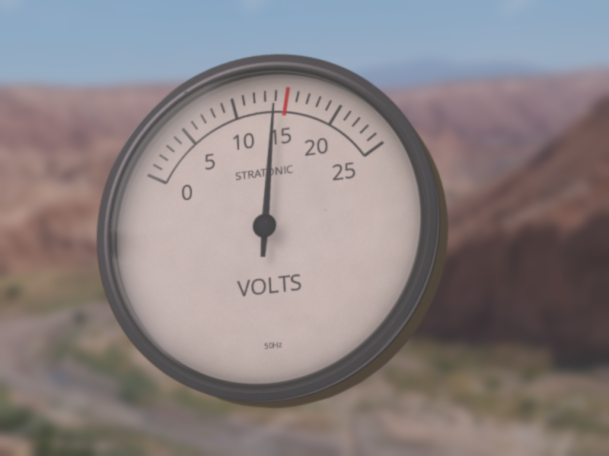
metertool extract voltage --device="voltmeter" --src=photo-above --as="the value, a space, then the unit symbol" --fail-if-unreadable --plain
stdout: 14 V
